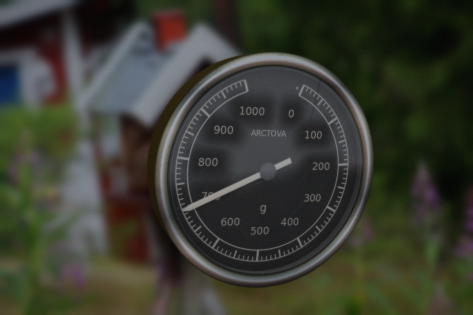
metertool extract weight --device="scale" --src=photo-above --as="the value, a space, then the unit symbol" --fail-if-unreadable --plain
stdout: 700 g
